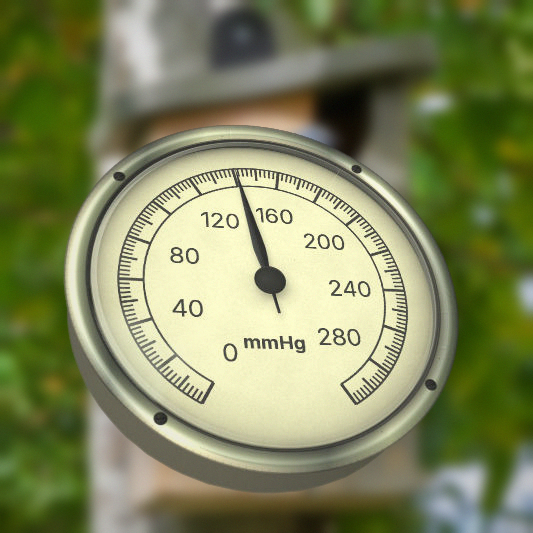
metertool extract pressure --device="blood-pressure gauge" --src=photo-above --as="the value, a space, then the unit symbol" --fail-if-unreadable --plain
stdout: 140 mmHg
